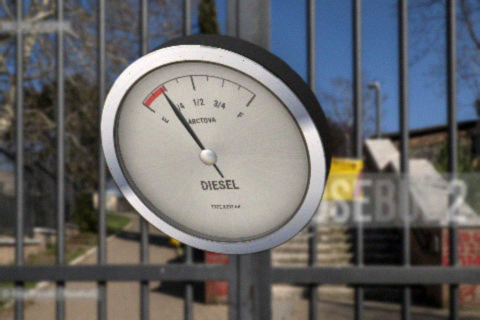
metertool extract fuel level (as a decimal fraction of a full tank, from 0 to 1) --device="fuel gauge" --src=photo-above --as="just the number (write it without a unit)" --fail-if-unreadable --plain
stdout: 0.25
